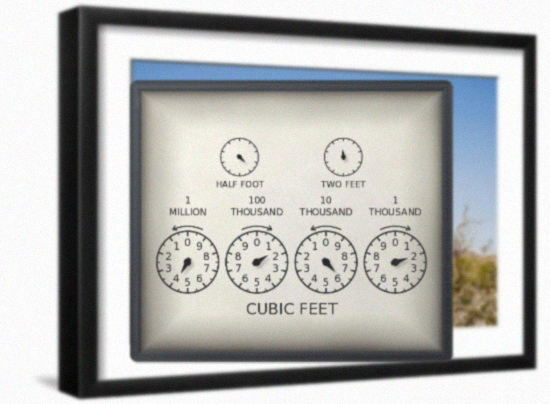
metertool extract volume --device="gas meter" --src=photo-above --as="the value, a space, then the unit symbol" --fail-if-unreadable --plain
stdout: 416200 ft³
